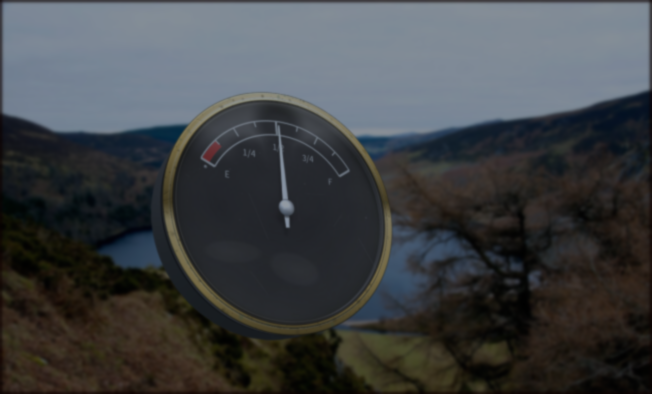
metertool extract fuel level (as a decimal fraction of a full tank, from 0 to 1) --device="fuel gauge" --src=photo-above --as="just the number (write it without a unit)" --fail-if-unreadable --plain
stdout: 0.5
